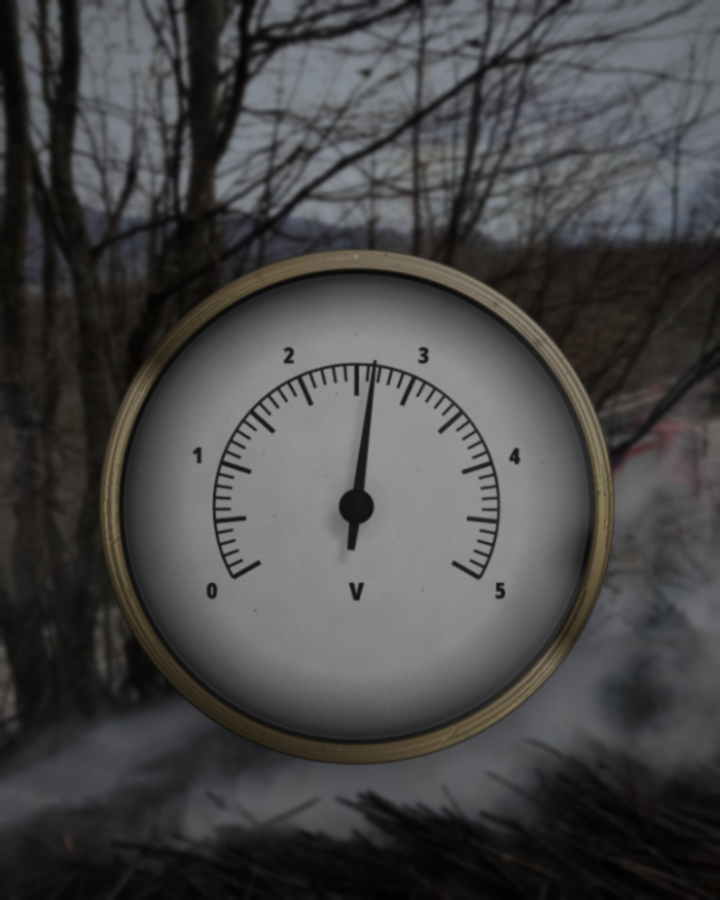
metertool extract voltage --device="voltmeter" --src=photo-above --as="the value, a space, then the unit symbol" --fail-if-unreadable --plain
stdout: 2.65 V
